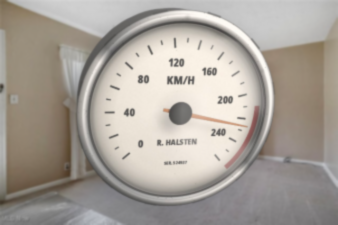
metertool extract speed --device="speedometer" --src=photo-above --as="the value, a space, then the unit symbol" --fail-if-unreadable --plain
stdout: 225 km/h
